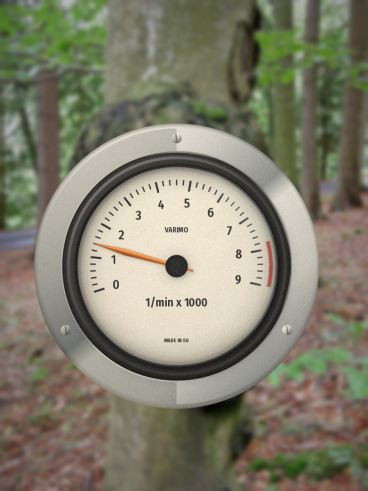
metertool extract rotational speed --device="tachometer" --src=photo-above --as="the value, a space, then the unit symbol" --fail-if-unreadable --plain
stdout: 1400 rpm
